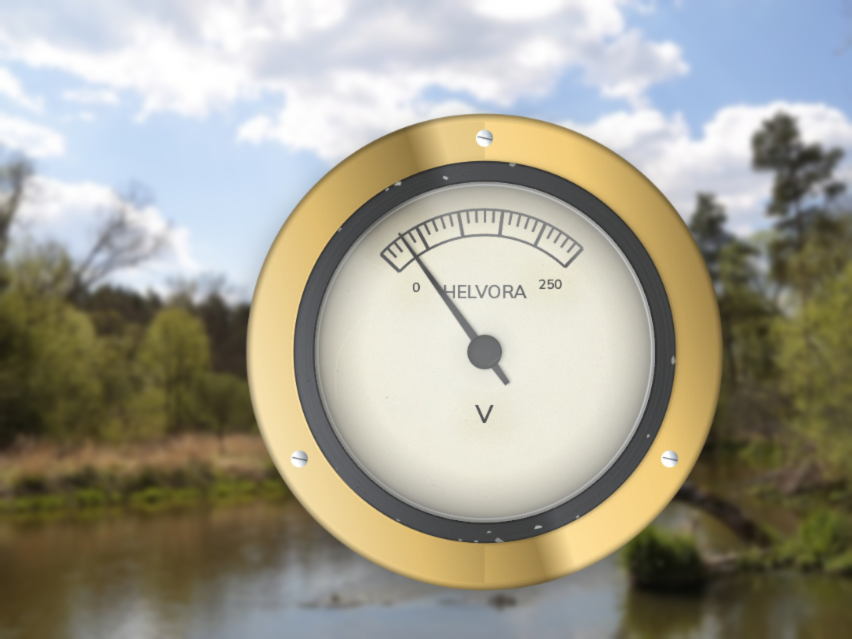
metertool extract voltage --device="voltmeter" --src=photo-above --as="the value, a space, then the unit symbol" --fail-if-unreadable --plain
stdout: 30 V
